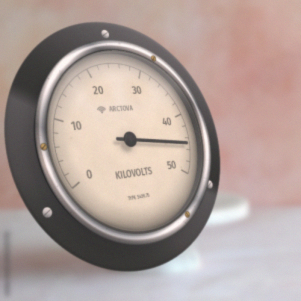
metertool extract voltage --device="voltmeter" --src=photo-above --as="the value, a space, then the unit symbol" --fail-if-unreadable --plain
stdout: 45 kV
